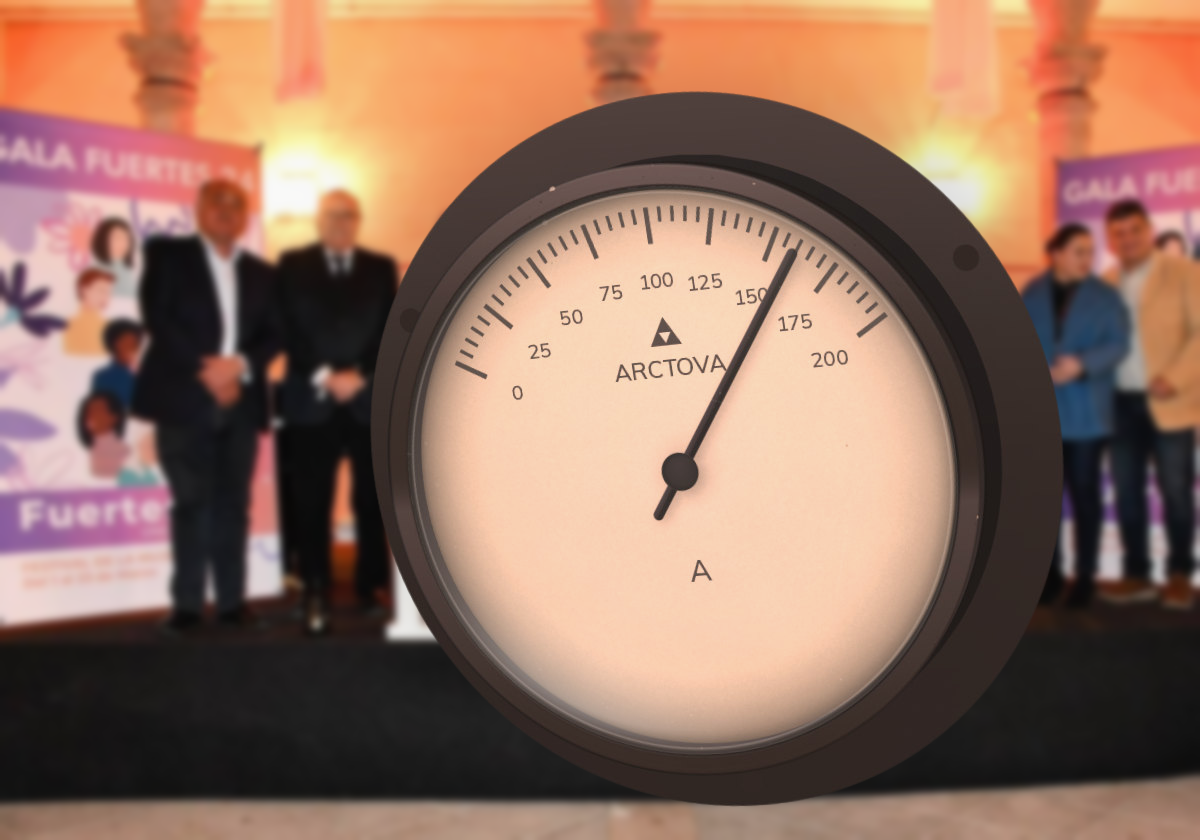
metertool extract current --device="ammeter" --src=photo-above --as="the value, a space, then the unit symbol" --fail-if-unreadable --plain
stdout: 160 A
